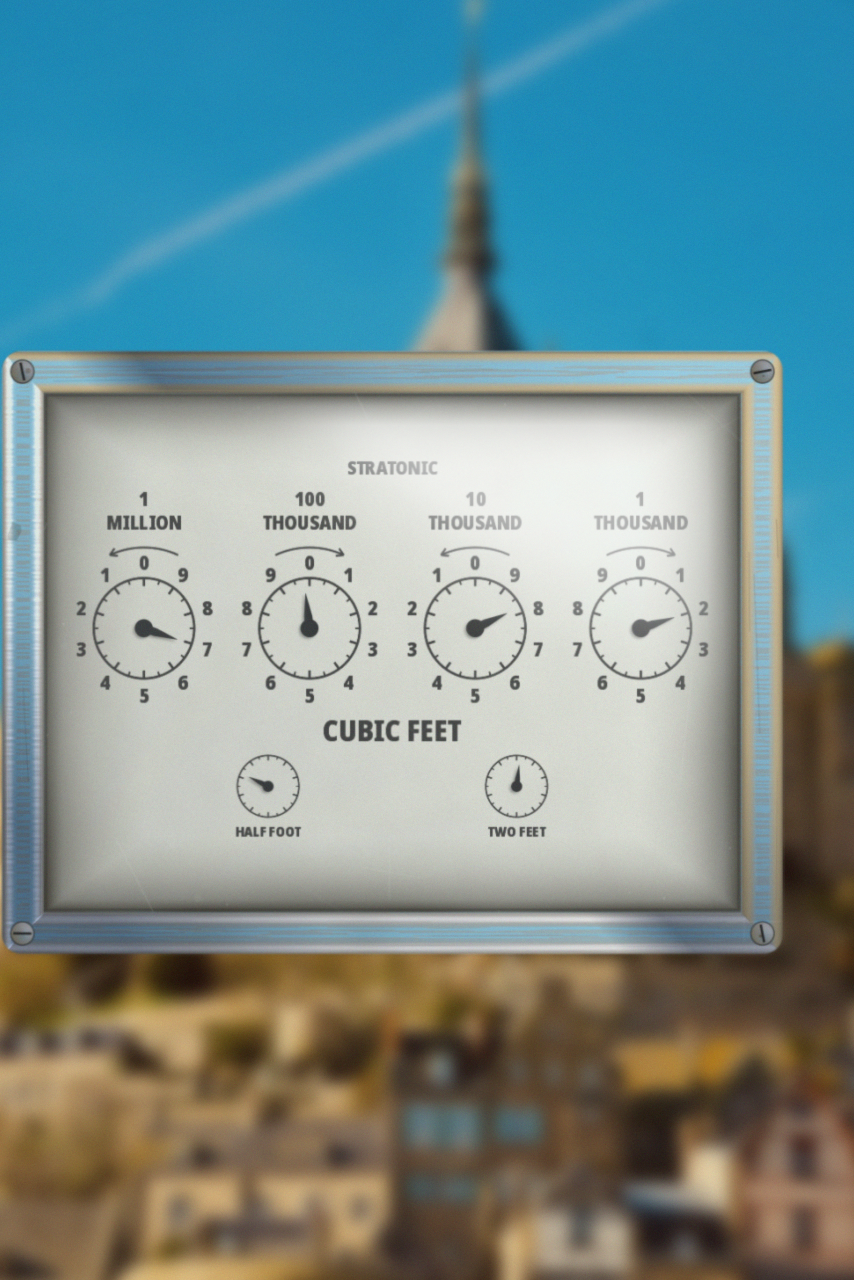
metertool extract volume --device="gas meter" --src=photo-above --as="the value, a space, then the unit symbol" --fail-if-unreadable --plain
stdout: 698200 ft³
